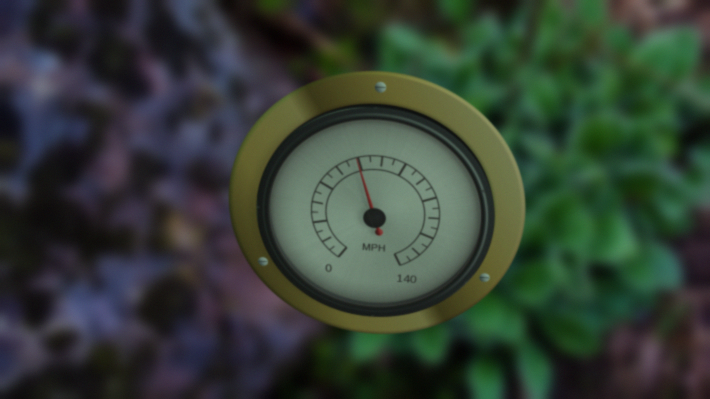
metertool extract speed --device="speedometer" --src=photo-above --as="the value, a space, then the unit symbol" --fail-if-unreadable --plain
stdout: 60 mph
